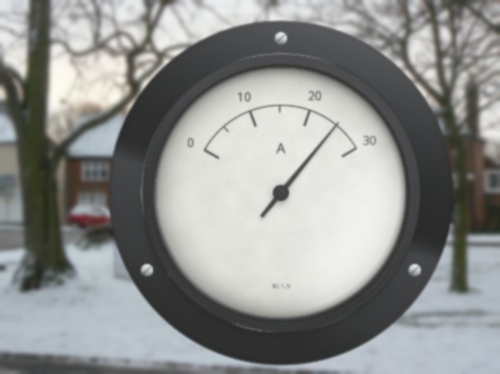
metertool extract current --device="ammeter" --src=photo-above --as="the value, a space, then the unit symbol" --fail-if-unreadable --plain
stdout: 25 A
